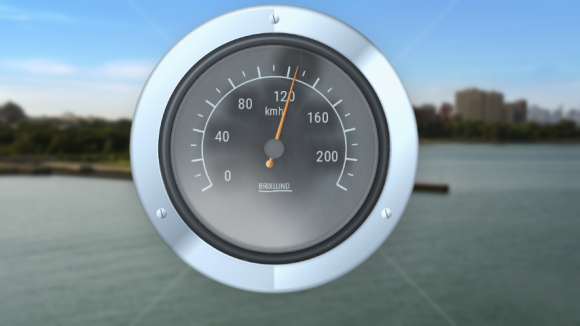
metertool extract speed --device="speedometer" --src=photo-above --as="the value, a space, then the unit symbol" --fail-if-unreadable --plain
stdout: 125 km/h
